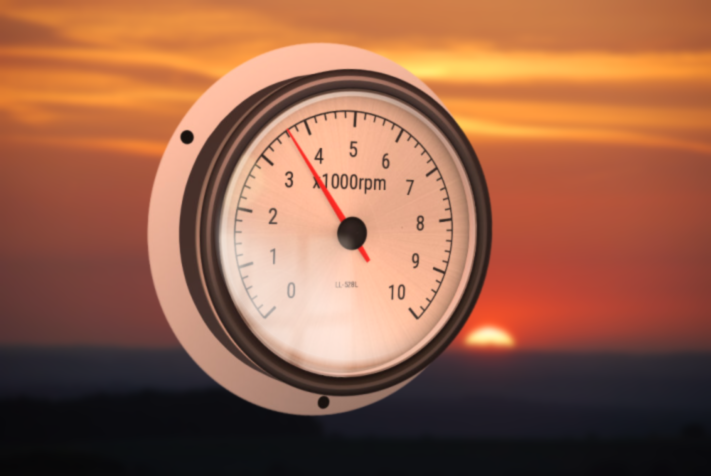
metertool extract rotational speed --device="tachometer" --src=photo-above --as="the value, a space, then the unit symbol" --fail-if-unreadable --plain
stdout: 3600 rpm
